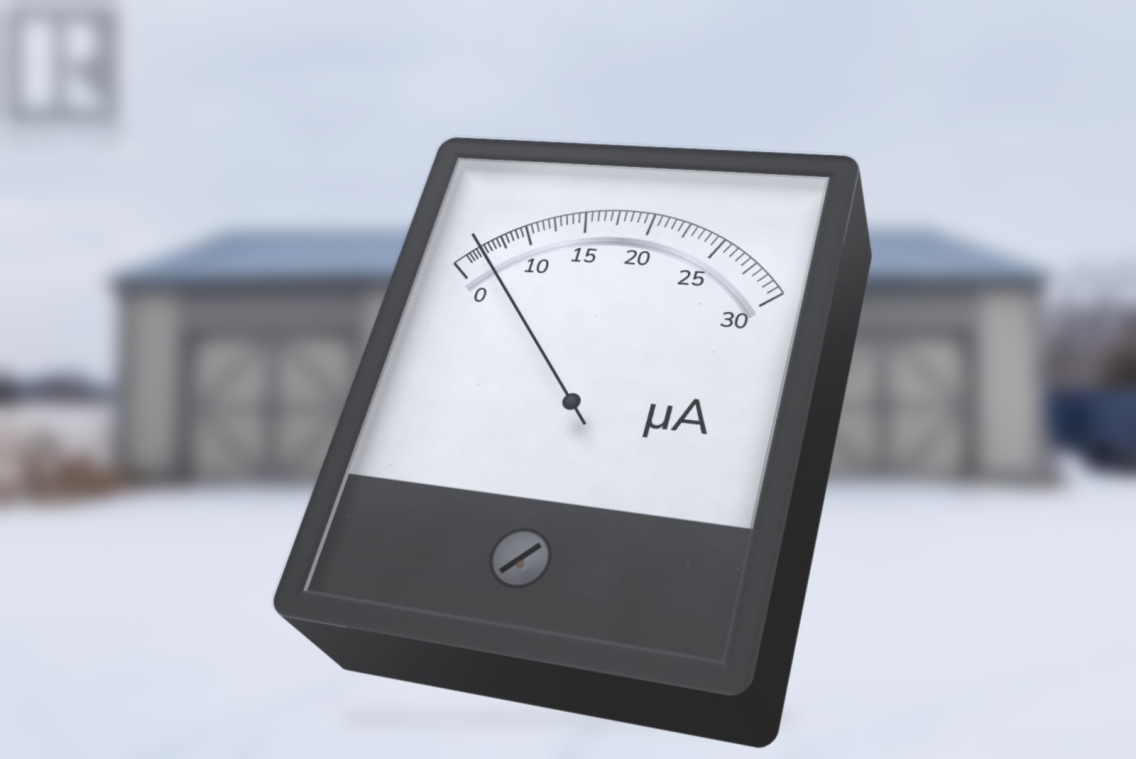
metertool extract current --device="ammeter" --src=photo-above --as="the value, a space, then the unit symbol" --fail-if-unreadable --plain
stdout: 5 µA
